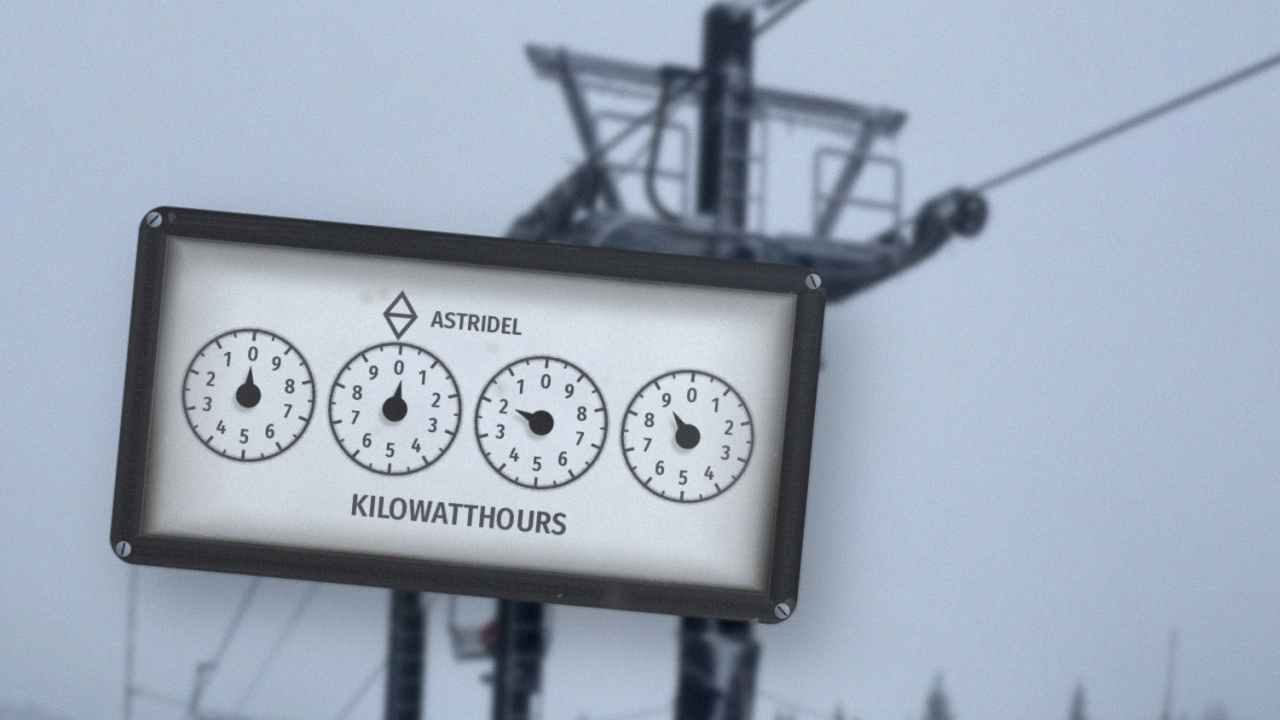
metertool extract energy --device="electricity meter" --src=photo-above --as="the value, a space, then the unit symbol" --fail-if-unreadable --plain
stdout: 19 kWh
